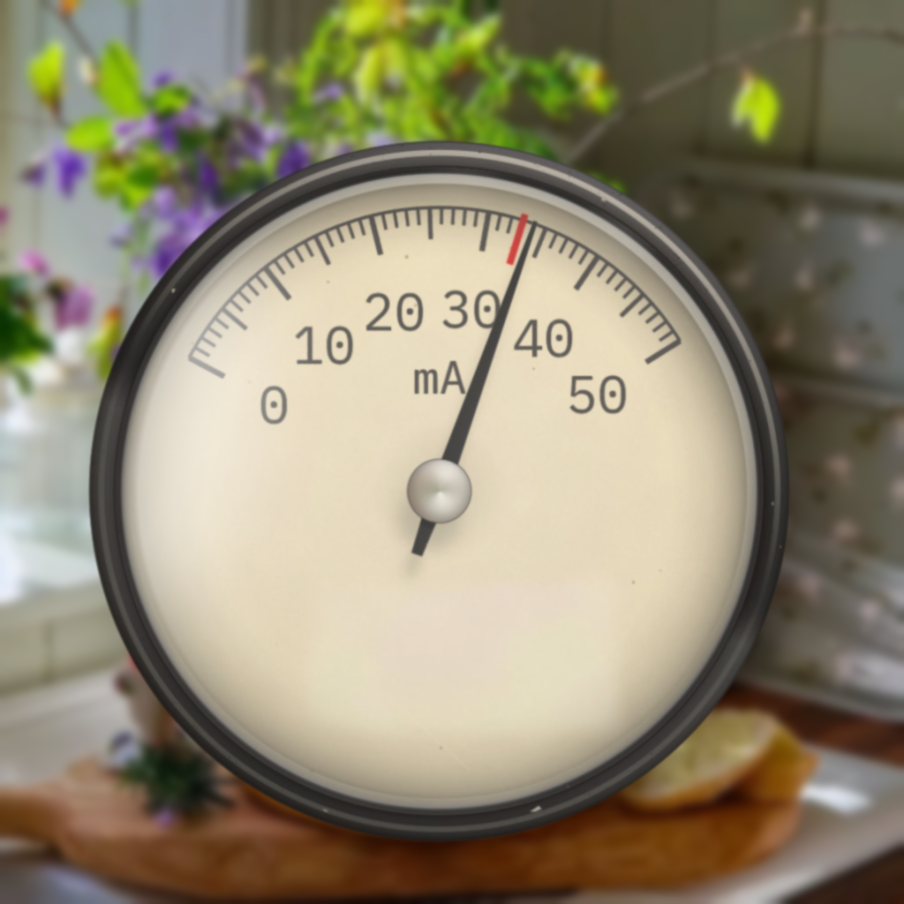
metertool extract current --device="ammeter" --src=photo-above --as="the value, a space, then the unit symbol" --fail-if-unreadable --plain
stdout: 34 mA
